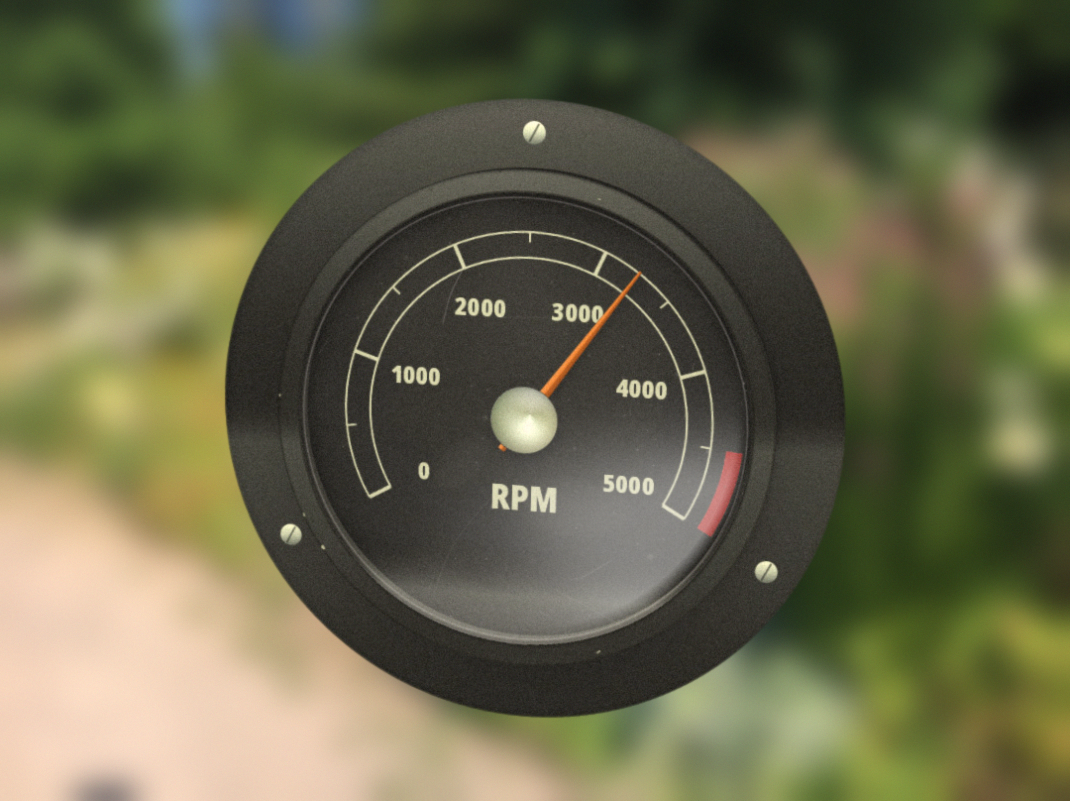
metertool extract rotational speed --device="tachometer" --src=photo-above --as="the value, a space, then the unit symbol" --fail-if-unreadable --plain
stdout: 3250 rpm
